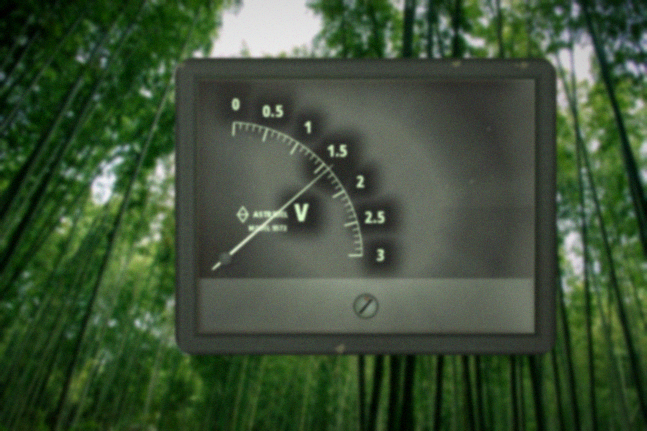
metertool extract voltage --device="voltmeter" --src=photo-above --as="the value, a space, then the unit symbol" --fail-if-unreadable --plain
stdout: 1.6 V
